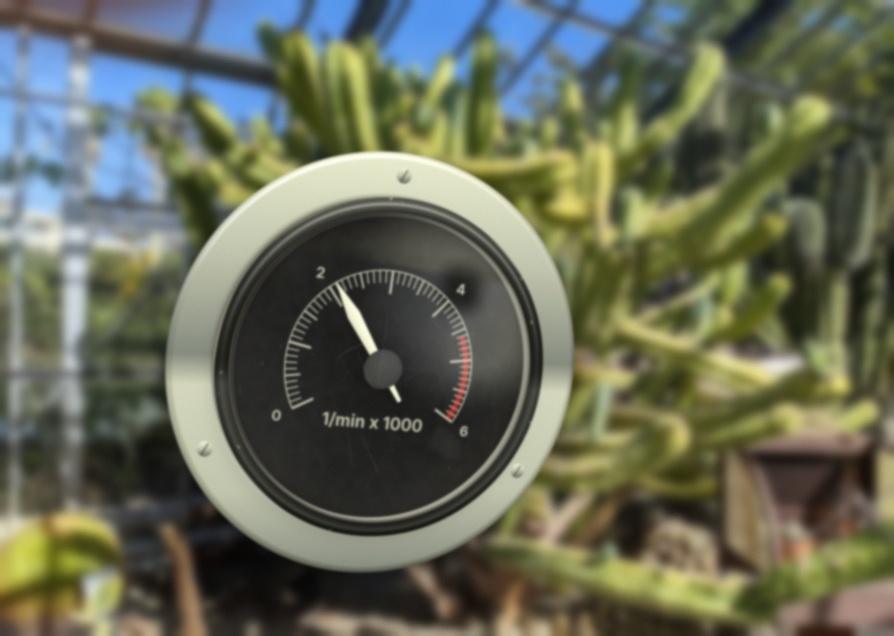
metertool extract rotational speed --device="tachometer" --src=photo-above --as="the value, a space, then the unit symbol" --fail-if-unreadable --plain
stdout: 2100 rpm
